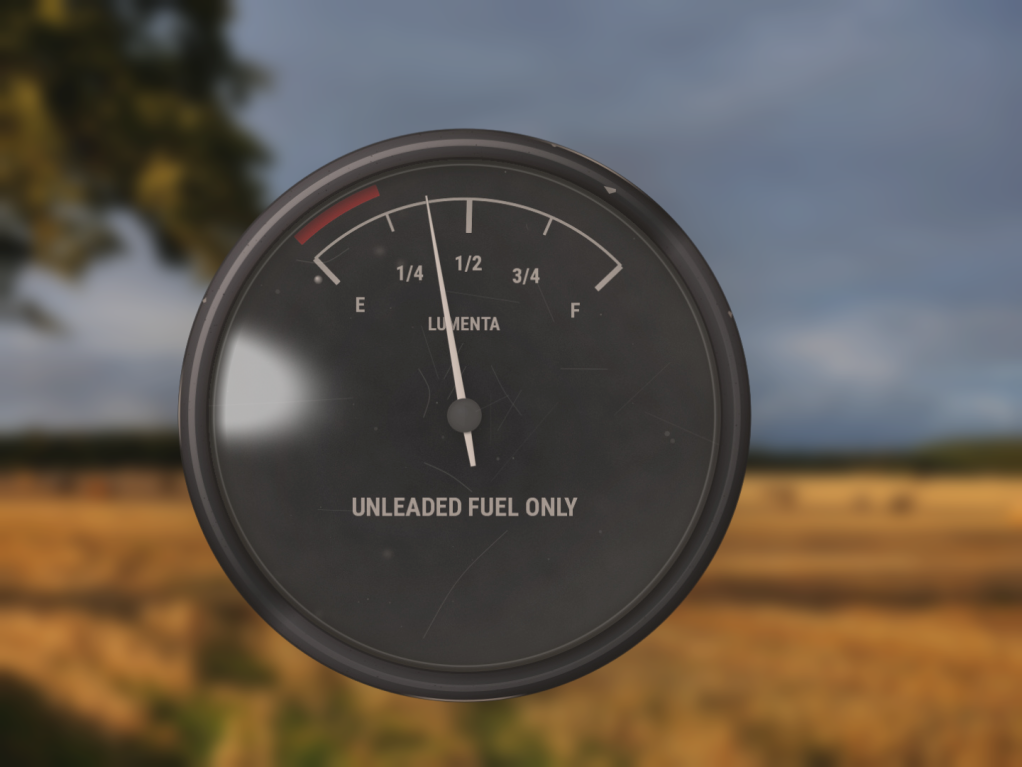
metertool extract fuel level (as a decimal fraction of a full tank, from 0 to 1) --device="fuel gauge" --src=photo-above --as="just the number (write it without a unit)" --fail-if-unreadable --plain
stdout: 0.375
